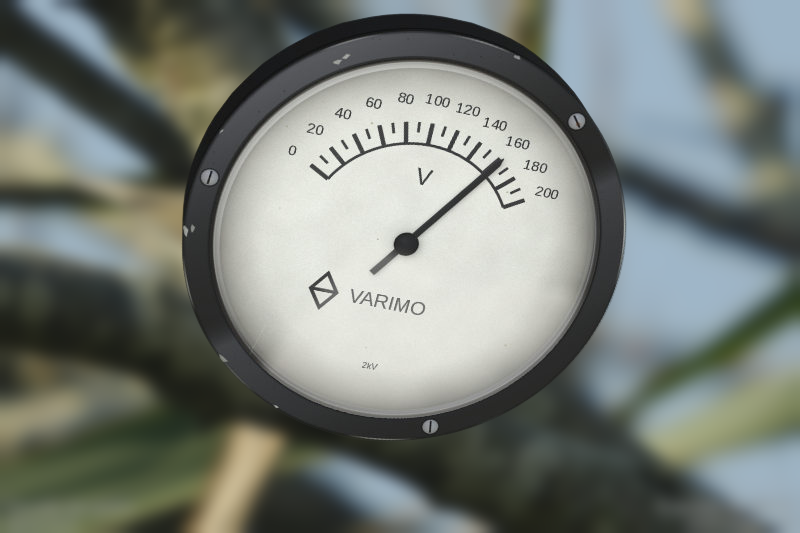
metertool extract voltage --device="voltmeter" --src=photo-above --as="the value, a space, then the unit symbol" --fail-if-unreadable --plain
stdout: 160 V
